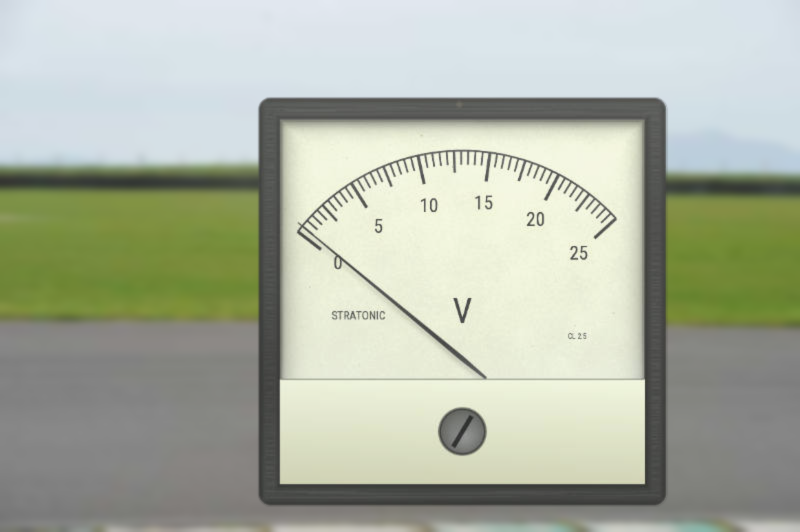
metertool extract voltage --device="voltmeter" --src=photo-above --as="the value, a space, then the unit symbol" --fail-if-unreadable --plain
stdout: 0.5 V
